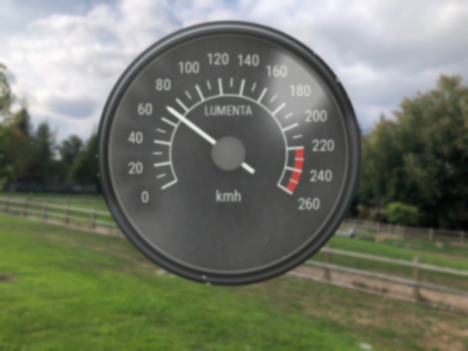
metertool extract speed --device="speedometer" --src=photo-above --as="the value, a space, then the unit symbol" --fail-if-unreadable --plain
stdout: 70 km/h
